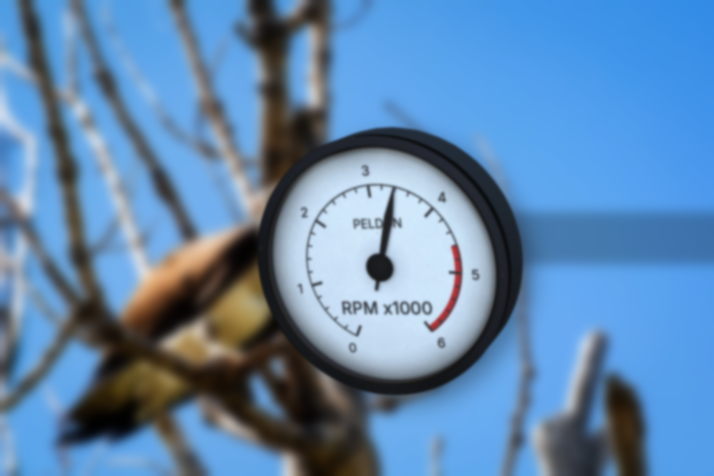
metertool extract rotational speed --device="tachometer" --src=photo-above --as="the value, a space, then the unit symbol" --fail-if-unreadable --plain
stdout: 3400 rpm
